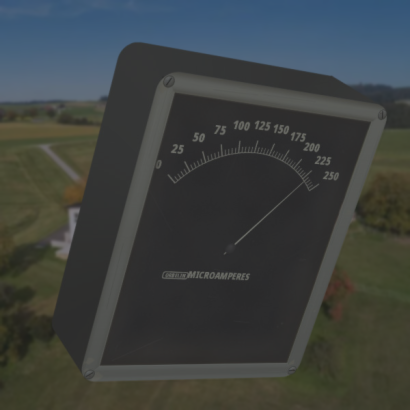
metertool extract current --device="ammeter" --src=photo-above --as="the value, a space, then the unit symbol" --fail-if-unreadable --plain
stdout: 225 µA
